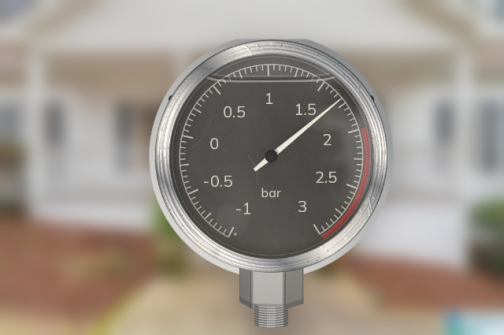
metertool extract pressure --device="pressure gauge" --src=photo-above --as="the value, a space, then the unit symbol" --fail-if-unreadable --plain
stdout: 1.7 bar
